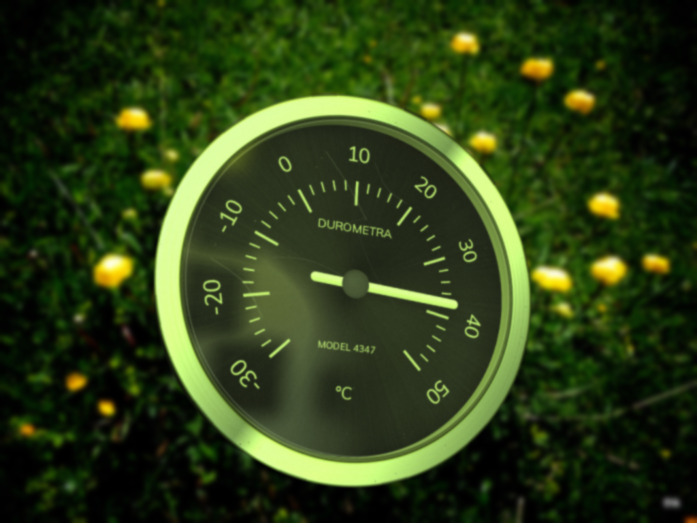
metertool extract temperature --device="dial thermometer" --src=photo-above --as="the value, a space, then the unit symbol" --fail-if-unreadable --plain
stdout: 38 °C
